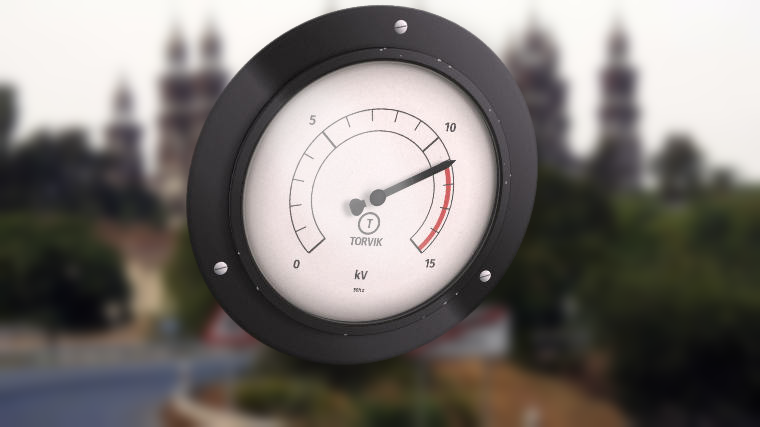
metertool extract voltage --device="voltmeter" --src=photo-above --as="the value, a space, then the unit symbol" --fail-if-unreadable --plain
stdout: 11 kV
